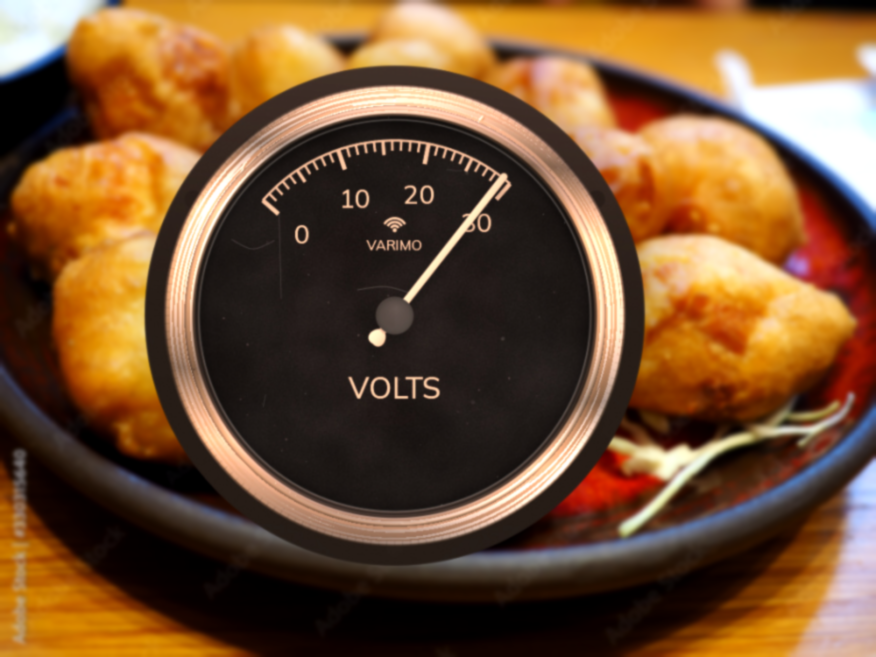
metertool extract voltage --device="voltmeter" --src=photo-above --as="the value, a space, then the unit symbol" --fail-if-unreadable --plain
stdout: 29 V
